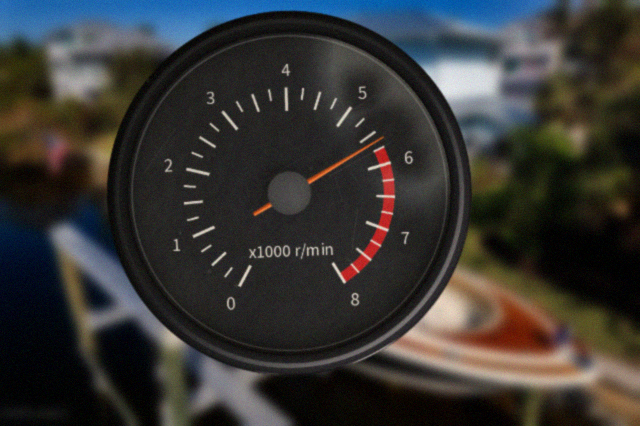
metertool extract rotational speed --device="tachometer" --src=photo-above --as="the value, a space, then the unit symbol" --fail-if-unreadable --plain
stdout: 5625 rpm
